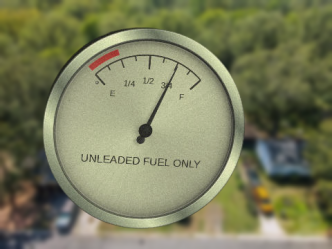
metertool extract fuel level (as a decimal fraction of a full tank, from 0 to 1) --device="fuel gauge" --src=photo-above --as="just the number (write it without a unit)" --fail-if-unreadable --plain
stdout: 0.75
